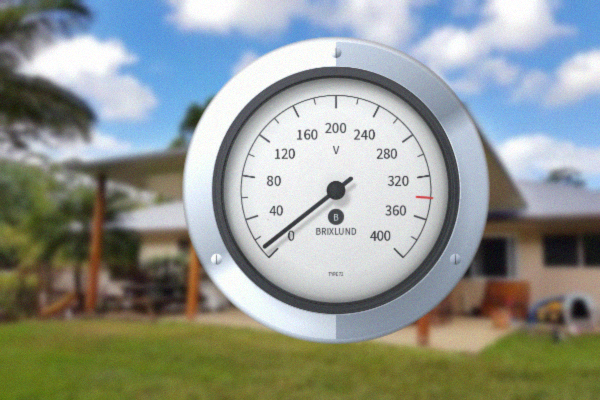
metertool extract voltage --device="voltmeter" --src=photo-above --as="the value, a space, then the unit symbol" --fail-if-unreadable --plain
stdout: 10 V
